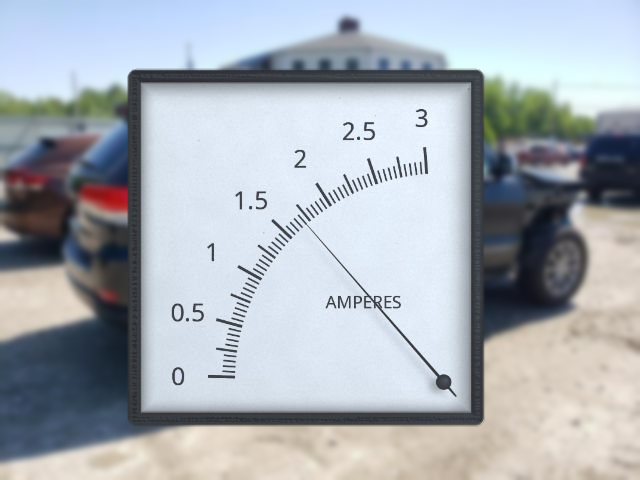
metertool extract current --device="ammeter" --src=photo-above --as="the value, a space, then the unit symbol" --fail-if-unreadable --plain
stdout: 1.7 A
